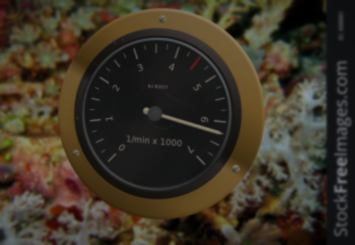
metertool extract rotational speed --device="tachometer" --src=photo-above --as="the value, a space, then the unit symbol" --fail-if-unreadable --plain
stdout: 6250 rpm
